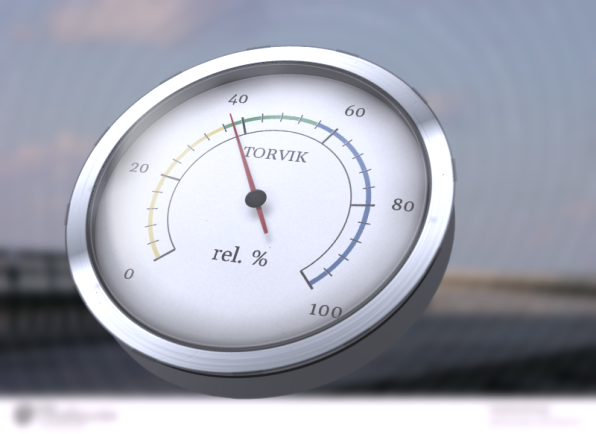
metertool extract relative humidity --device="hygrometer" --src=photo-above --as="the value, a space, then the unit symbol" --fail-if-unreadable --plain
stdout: 38 %
